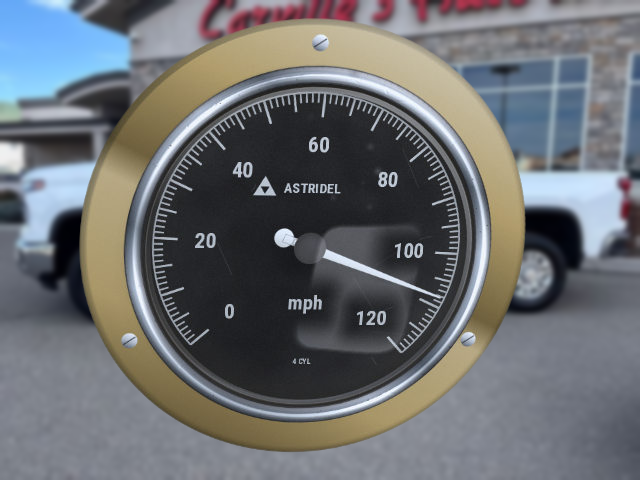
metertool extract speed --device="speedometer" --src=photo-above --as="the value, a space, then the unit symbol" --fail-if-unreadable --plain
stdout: 108 mph
